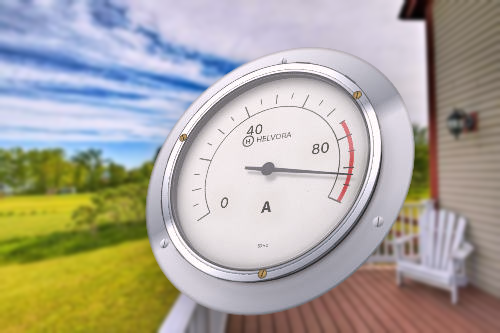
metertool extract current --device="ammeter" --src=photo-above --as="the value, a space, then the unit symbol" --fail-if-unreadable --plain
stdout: 92.5 A
